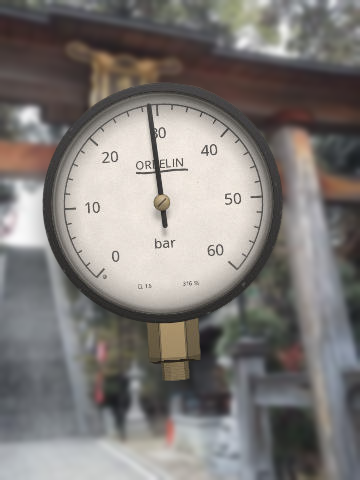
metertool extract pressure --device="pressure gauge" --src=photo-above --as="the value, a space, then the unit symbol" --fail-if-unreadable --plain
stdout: 29 bar
